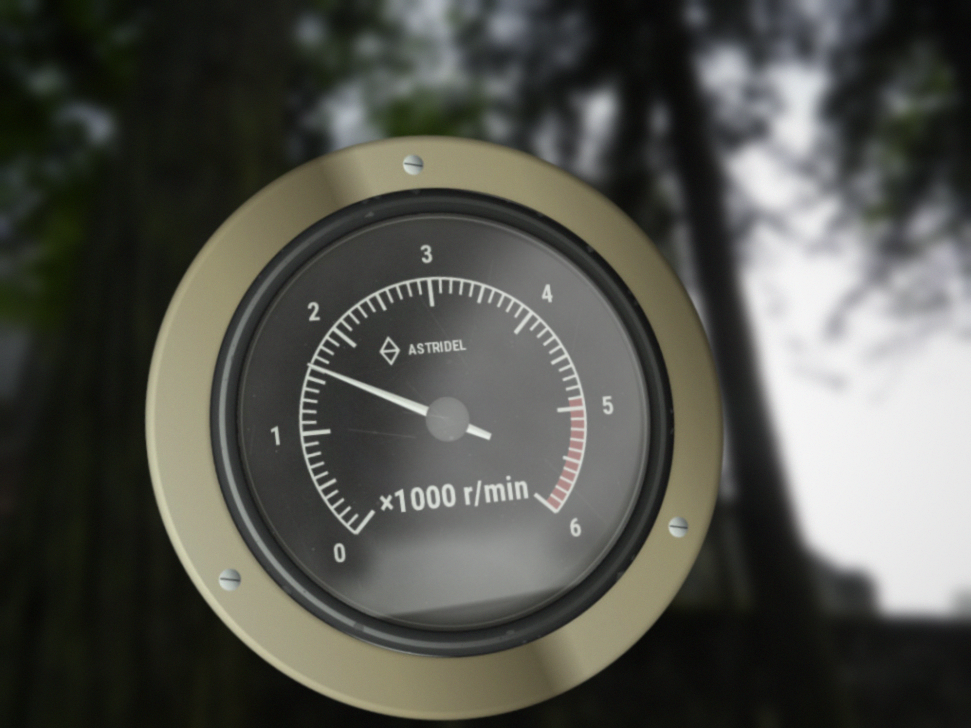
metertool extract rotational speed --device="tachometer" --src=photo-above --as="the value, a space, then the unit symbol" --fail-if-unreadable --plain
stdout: 1600 rpm
